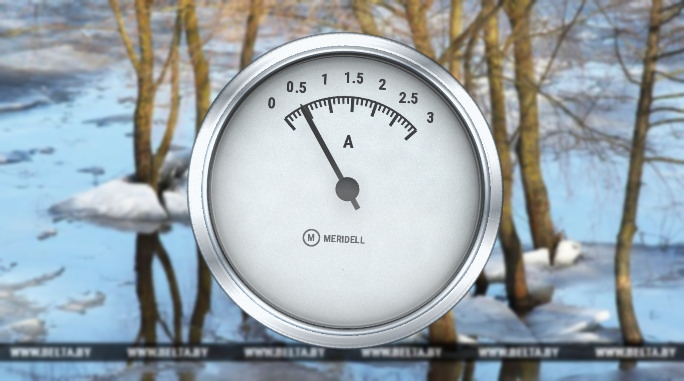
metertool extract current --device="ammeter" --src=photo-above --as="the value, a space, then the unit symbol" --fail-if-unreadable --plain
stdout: 0.4 A
